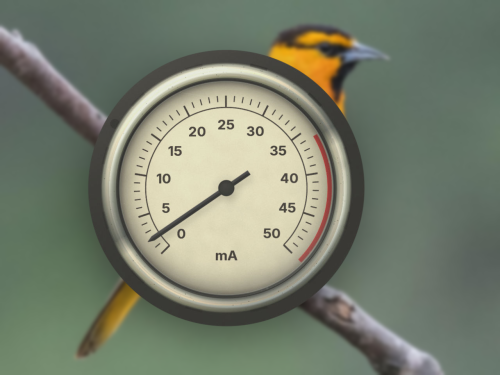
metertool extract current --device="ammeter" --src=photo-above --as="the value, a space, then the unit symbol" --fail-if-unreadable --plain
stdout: 2 mA
